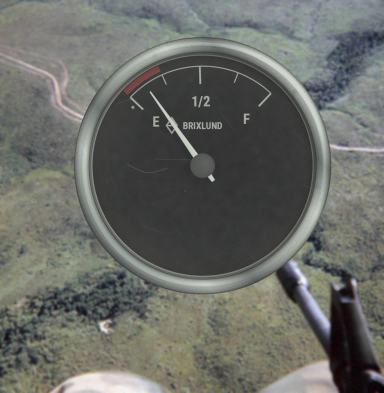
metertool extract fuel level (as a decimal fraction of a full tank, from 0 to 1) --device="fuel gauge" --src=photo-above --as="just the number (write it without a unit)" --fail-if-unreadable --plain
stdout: 0.125
